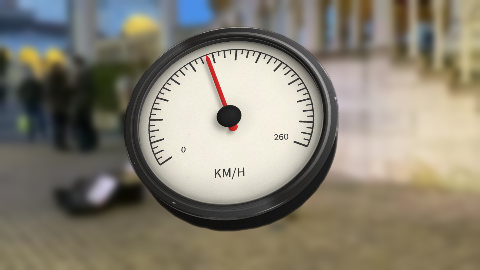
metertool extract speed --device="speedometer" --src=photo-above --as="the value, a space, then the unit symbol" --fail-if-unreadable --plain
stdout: 115 km/h
